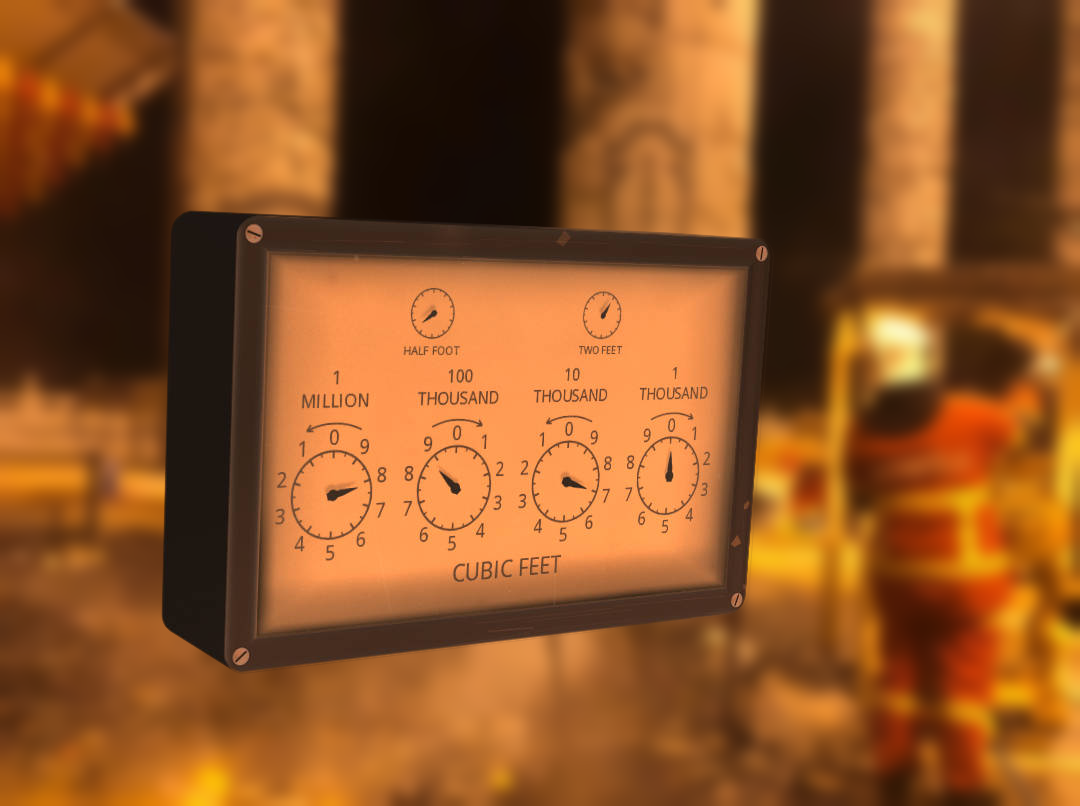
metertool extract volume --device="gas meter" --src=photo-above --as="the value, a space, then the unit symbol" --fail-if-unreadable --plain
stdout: 787000 ft³
